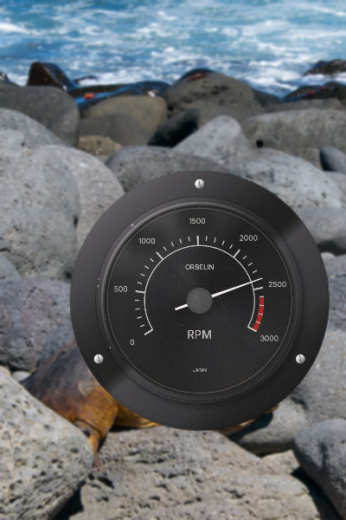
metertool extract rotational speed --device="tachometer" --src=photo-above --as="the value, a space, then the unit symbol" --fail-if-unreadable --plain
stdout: 2400 rpm
